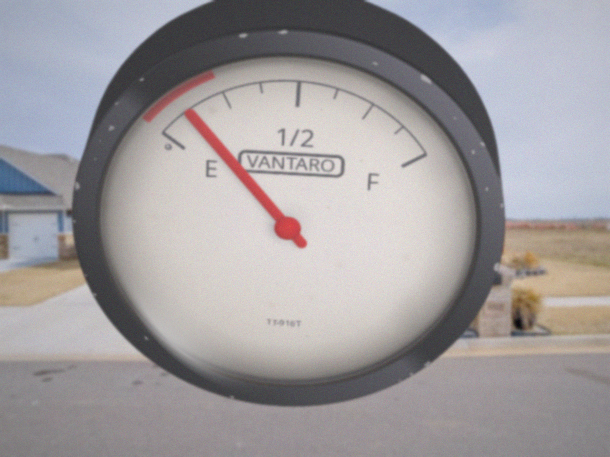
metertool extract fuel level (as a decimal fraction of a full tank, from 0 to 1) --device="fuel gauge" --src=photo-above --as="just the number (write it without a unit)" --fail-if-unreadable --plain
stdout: 0.125
